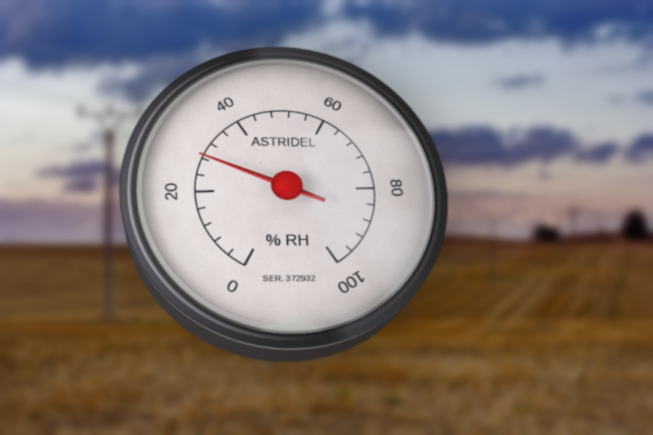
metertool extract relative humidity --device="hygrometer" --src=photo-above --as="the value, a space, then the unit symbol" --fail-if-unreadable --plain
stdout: 28 %
